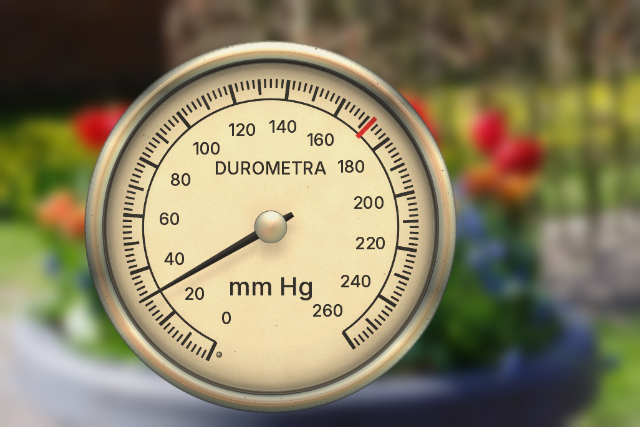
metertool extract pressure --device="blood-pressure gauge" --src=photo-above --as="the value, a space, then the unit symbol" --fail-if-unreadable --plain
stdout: 30 mmHg
